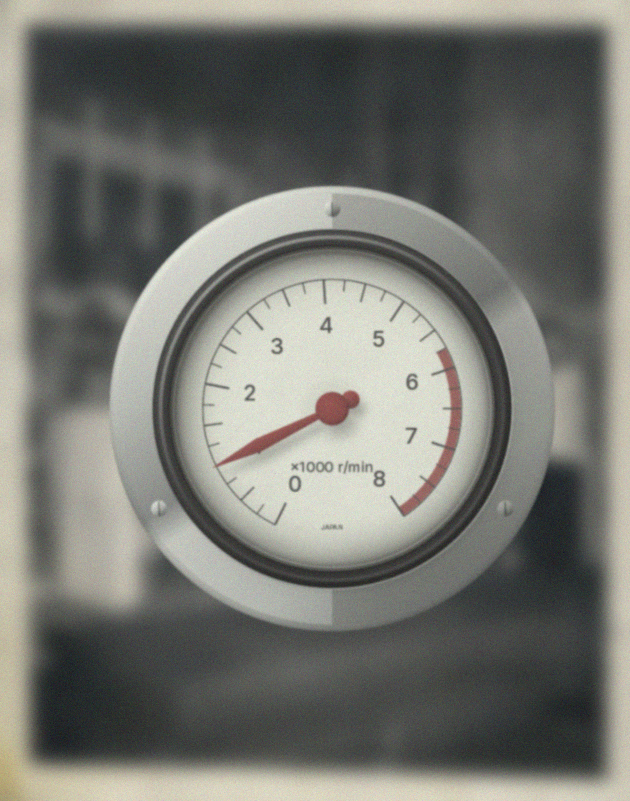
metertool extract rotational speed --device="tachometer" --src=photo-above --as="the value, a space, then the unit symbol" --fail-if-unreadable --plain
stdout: 1000 rpm
